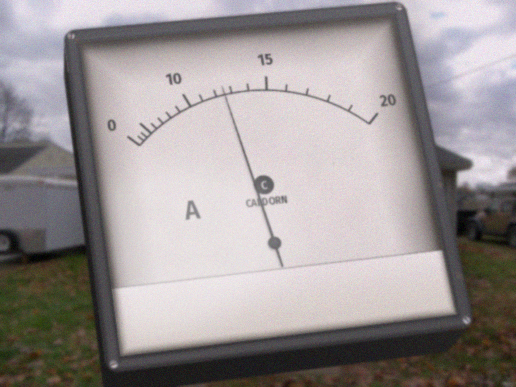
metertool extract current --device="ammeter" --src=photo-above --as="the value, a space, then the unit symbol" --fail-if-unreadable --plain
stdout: 12.5 A
